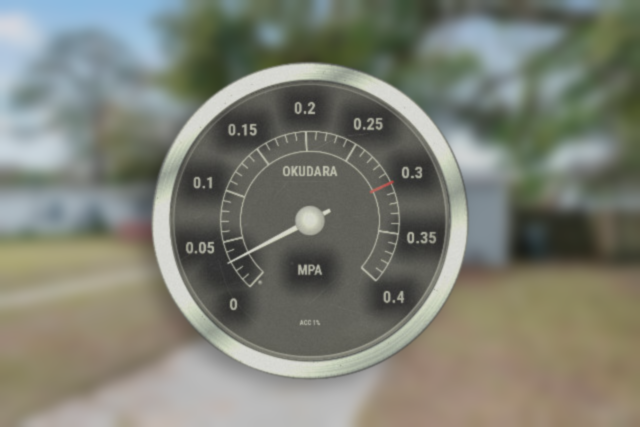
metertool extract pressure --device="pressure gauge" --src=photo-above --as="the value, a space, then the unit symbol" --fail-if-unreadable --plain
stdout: 0.03 MPa
